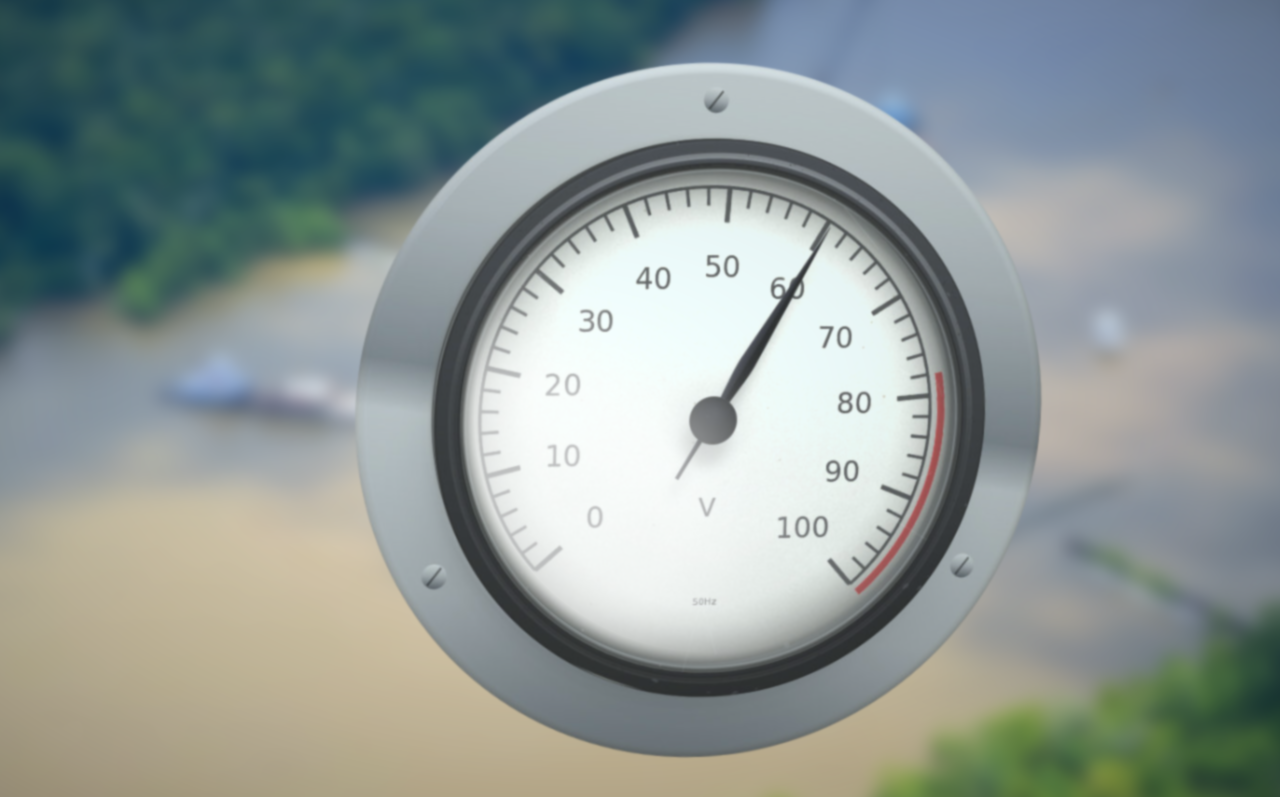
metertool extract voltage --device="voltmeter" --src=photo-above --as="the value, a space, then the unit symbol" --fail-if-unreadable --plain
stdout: 60 V
